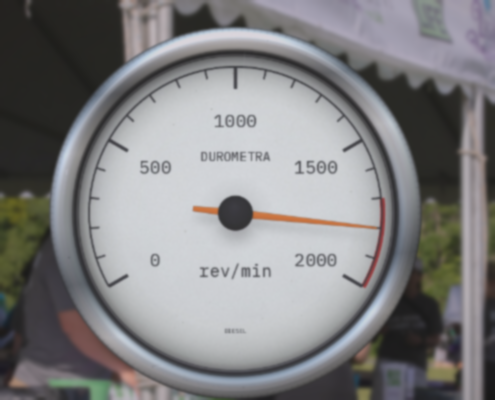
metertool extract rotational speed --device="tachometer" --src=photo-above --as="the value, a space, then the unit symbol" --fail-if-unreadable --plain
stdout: 1800 rpm
